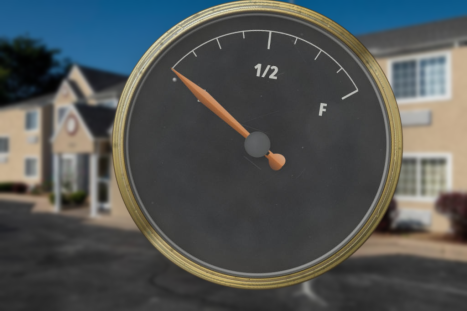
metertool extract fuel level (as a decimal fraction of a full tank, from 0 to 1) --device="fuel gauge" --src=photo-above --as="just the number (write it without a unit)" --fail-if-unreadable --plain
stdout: 0
